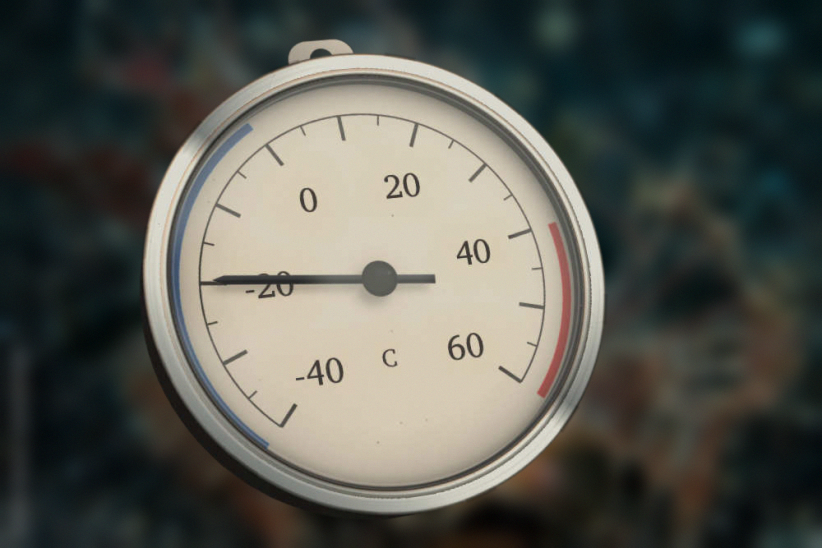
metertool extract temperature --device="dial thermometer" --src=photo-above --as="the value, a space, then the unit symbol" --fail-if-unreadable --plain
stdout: -20 °C
